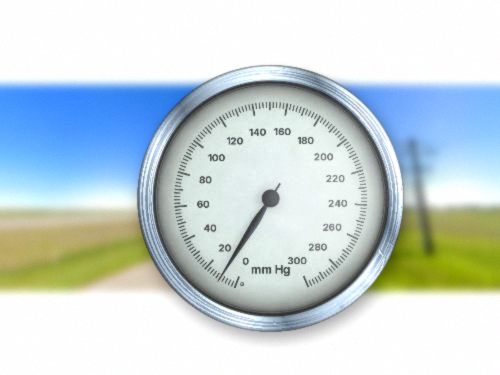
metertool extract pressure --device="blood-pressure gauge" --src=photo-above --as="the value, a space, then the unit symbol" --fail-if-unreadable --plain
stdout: 10 mmHg
